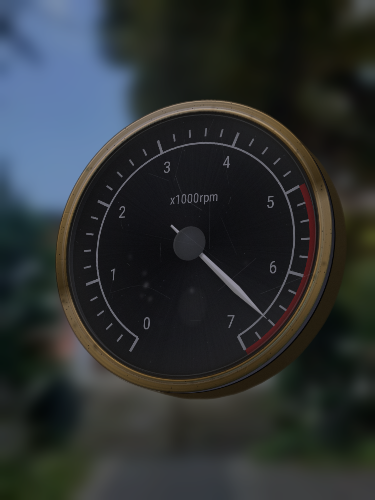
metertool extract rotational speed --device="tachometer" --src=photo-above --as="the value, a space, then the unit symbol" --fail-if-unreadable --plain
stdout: 6600 rpm
